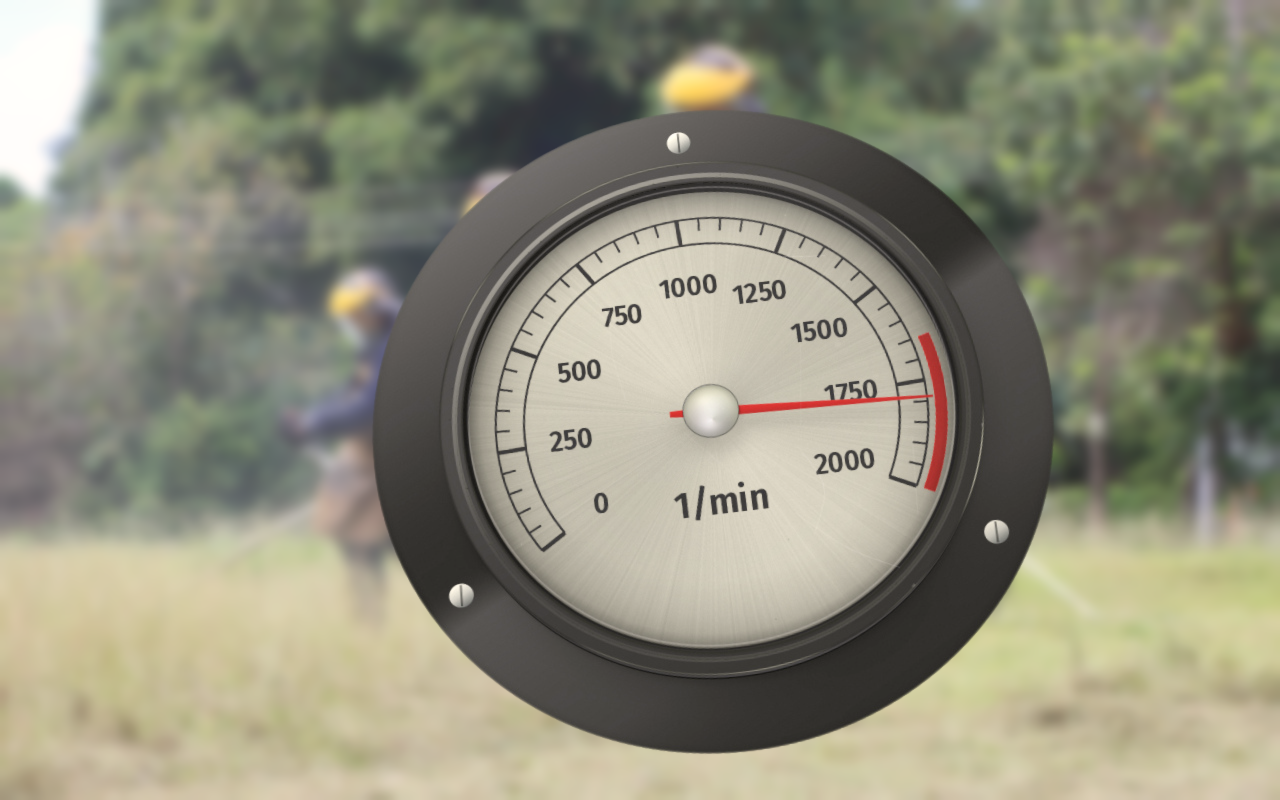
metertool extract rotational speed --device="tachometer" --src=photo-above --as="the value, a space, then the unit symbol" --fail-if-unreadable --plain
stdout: 1800 rpm
